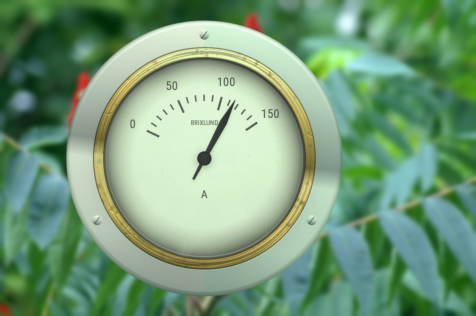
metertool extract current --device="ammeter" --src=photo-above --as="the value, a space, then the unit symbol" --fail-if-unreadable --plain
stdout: 115 A
